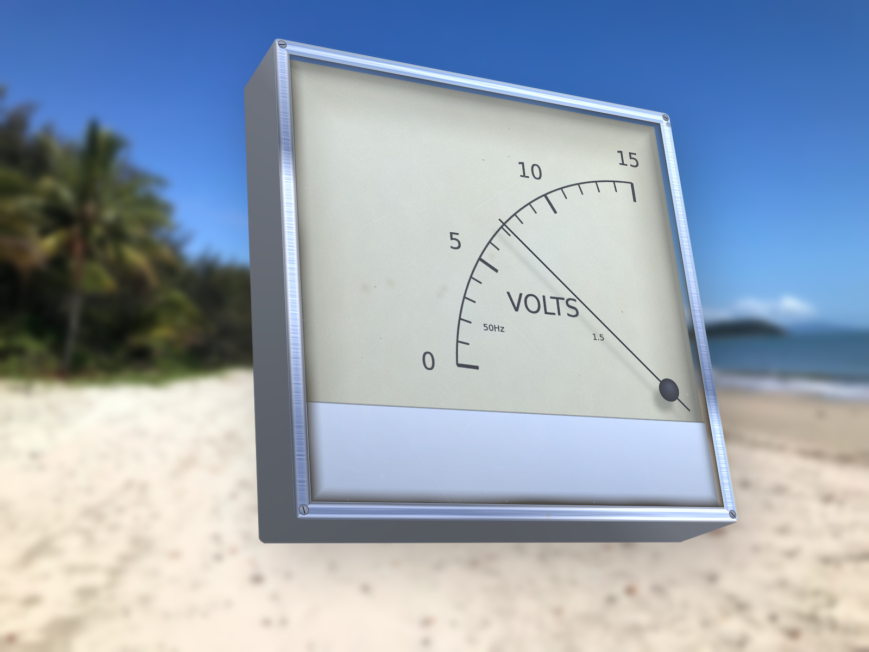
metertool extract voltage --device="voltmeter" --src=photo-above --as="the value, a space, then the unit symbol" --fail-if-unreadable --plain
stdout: 7 V
